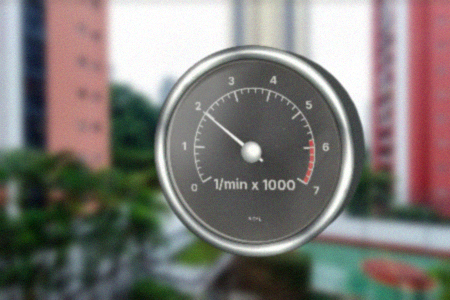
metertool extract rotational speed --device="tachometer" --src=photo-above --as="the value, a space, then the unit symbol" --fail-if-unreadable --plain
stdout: 2000 rpm
